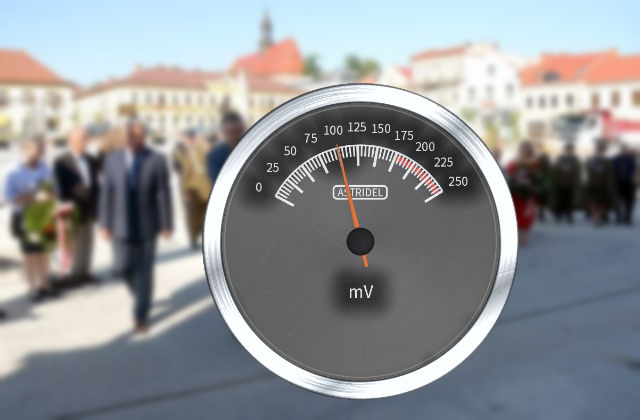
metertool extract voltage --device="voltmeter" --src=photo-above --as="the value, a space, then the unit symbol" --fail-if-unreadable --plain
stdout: 100 mV
